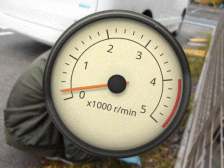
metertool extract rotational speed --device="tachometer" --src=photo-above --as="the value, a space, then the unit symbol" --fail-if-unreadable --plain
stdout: 200 rpm
